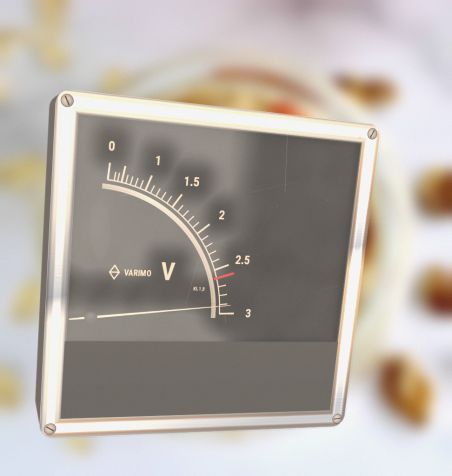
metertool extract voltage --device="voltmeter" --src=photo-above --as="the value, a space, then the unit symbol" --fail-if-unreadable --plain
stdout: 2.9 V
